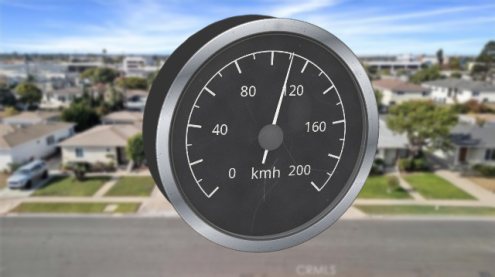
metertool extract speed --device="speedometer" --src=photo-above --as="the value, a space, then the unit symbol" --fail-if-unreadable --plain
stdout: 110 km/h
